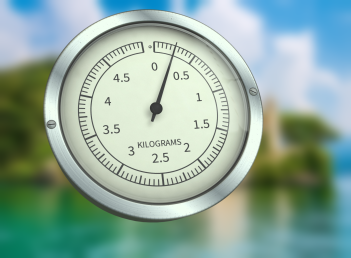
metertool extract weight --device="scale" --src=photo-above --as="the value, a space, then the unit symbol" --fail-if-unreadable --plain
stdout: 0.25 kg
